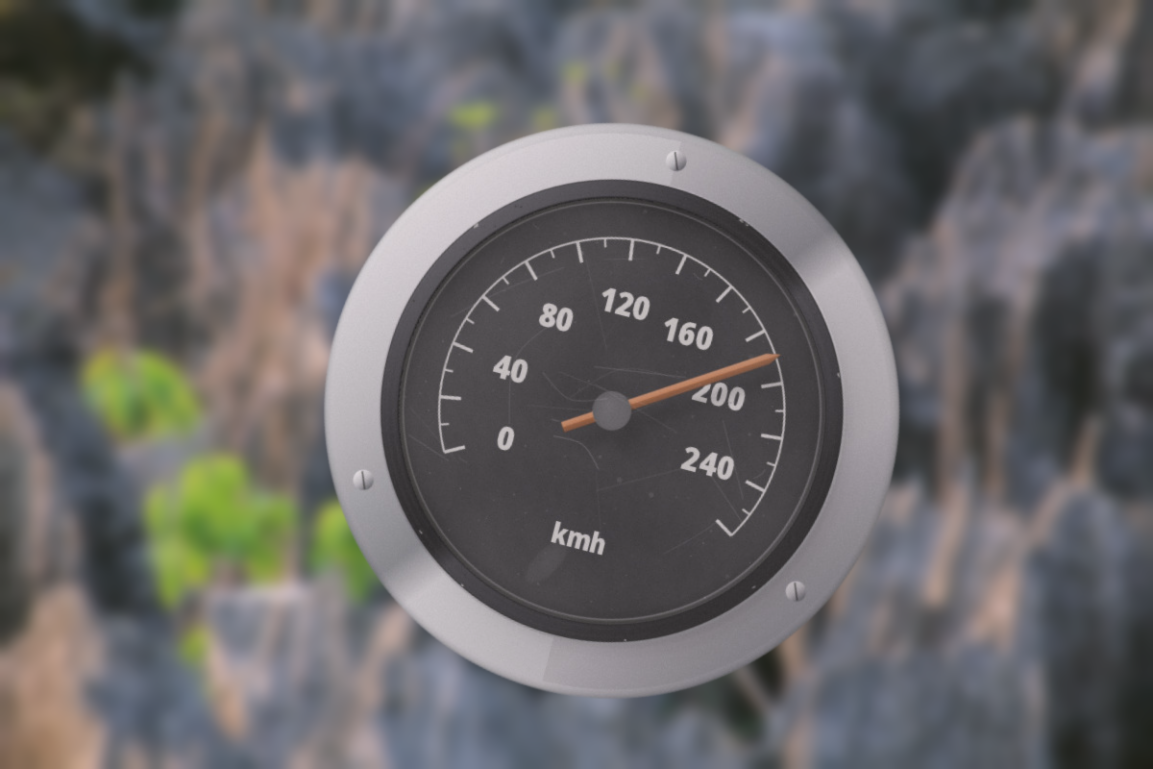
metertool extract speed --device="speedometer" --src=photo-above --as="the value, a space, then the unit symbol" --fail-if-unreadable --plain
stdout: 190 km/h
